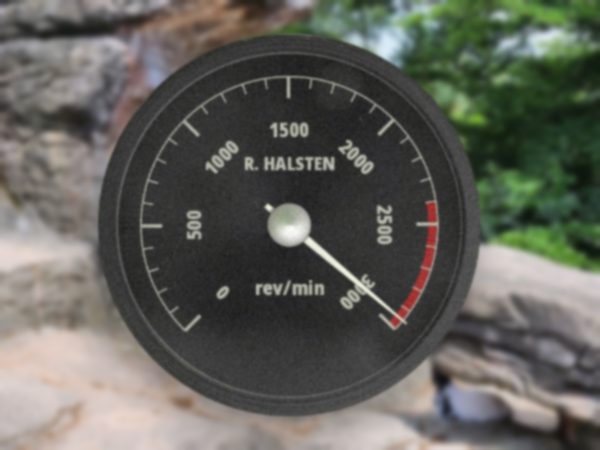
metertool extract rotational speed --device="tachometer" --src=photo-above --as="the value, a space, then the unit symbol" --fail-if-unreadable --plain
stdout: 2950 rpm
